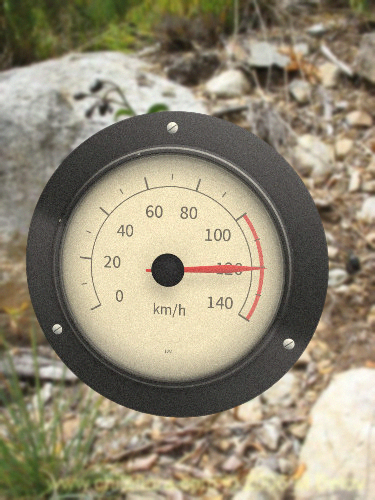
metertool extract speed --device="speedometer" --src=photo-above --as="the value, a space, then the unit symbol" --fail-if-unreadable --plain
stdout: 120 km/h
